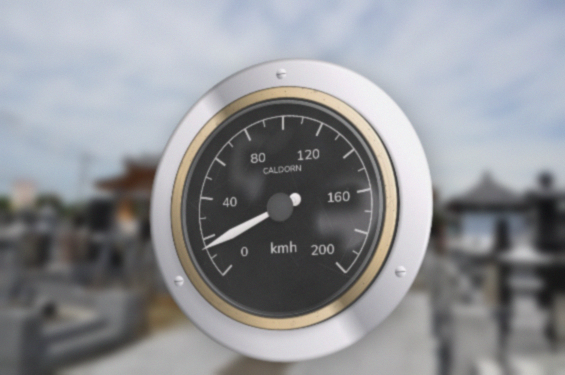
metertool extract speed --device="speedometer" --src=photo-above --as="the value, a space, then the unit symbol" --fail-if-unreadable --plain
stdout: 15 km/h
